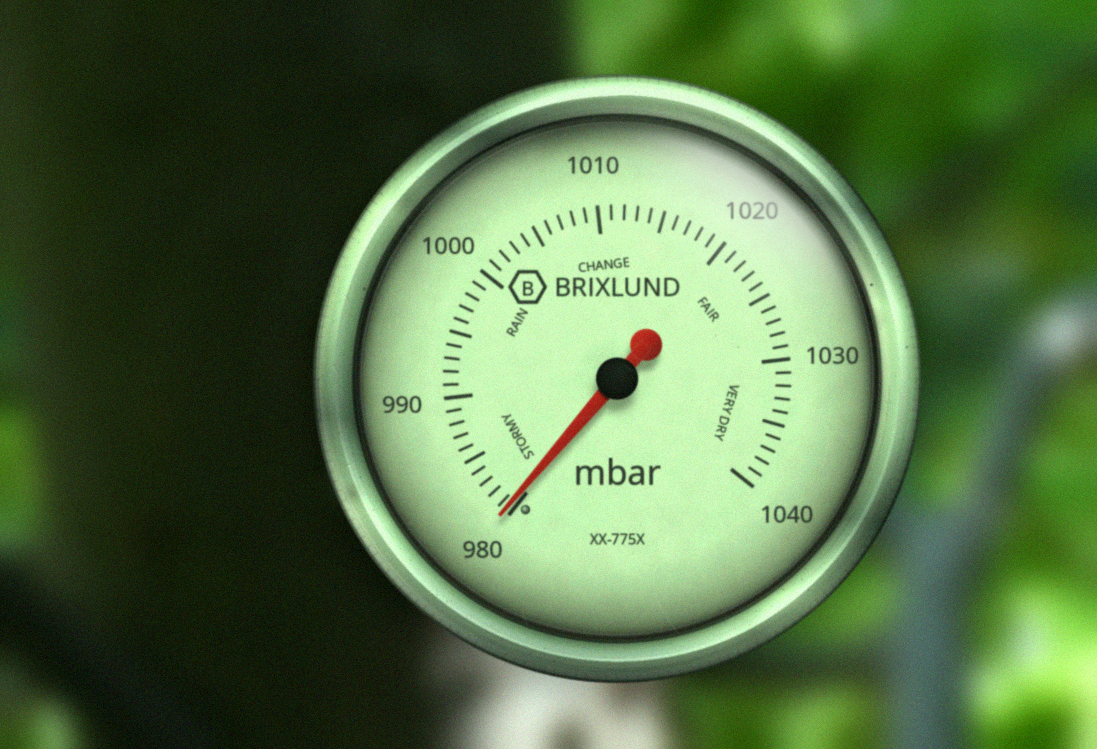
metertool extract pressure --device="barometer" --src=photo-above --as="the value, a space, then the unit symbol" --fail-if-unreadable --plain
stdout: 980.5 mbar
